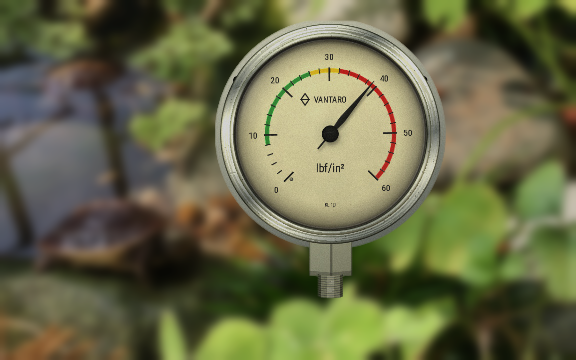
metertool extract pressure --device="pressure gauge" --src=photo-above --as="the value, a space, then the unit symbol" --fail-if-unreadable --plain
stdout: 39 psi
